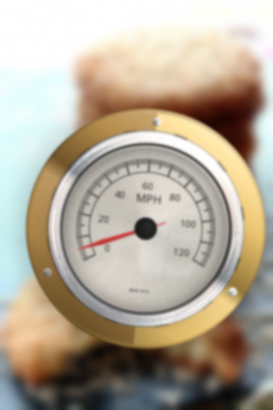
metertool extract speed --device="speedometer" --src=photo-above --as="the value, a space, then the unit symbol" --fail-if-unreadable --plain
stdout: 5 mph
